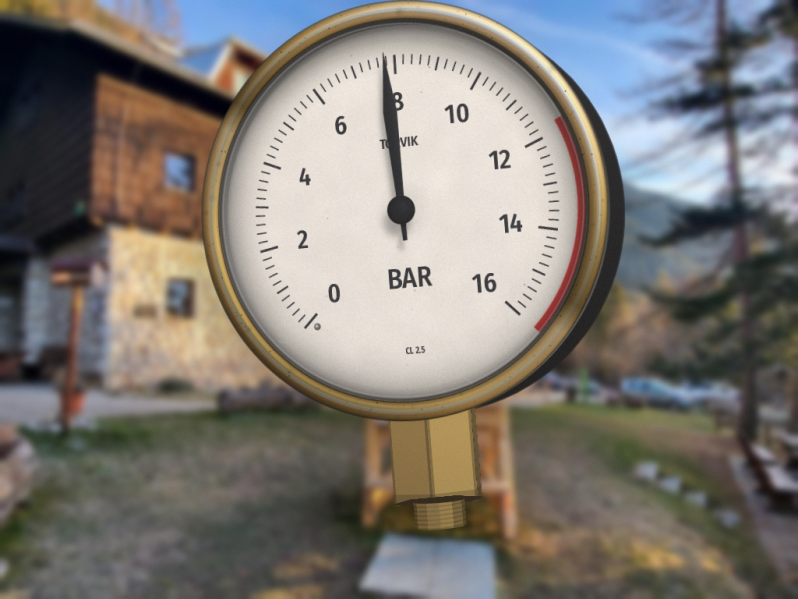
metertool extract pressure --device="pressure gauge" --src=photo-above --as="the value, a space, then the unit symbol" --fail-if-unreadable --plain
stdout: 7.8 bar
